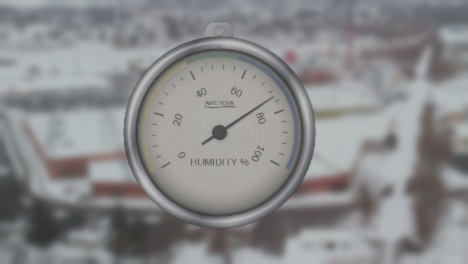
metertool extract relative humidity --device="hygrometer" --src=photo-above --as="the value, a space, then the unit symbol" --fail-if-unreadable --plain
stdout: 74 %
